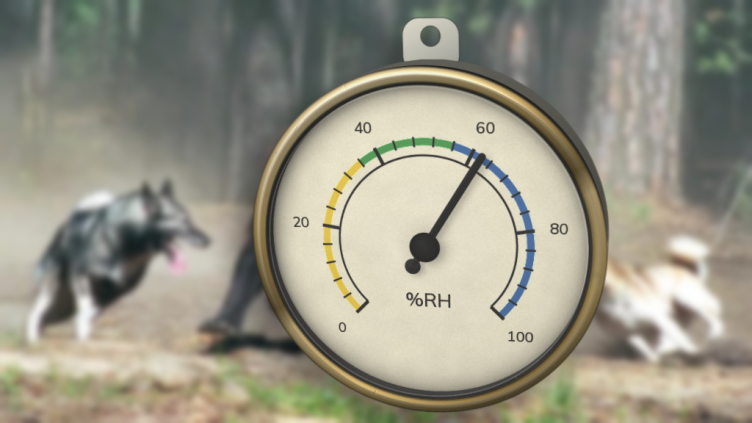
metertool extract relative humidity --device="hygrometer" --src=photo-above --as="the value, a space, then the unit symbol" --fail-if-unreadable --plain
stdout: 62 %
